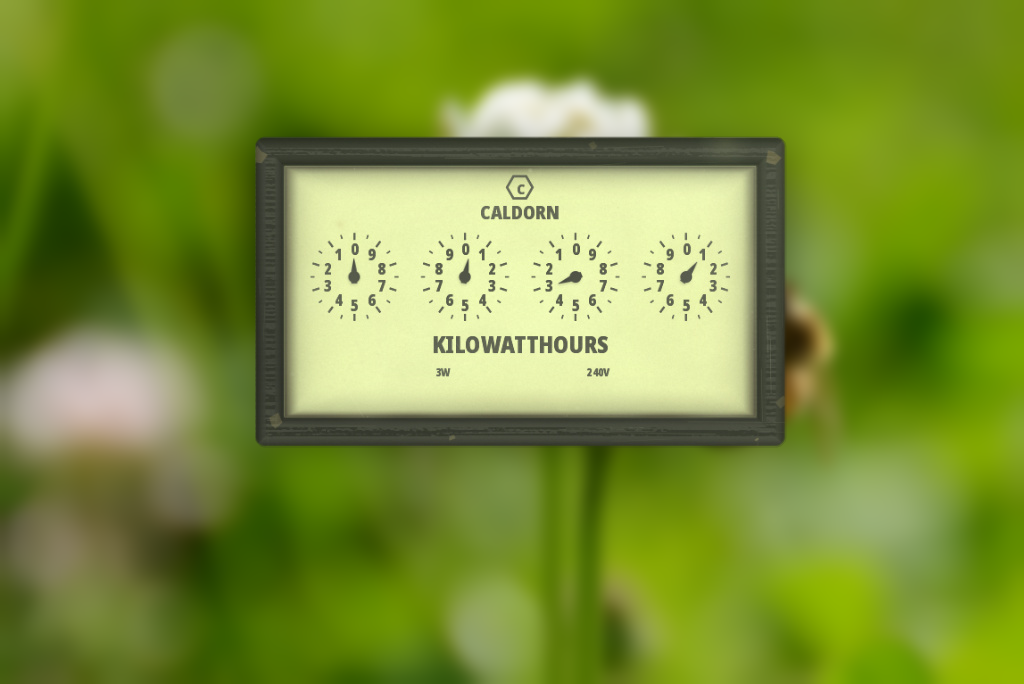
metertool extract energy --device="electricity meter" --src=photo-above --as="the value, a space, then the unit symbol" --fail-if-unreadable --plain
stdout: 31 kWh
